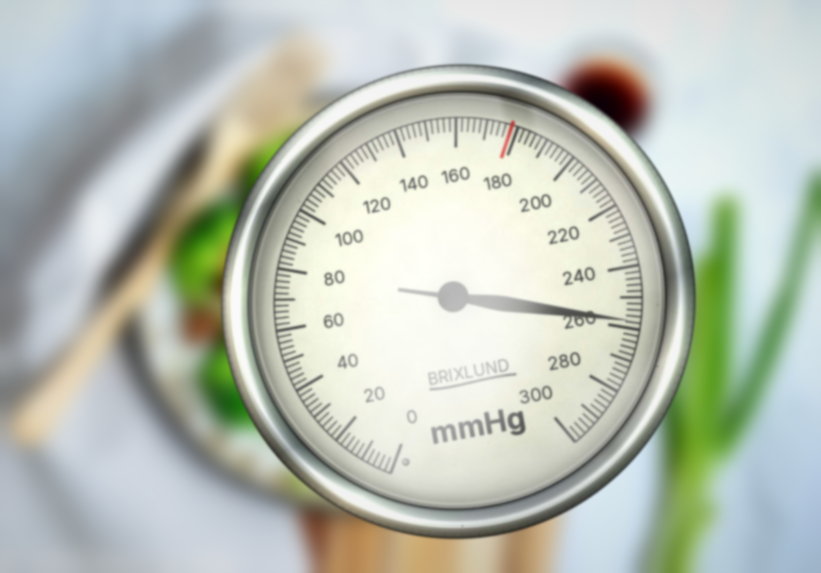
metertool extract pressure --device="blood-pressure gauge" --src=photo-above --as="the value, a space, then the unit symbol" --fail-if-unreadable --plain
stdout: 258 mmHg
